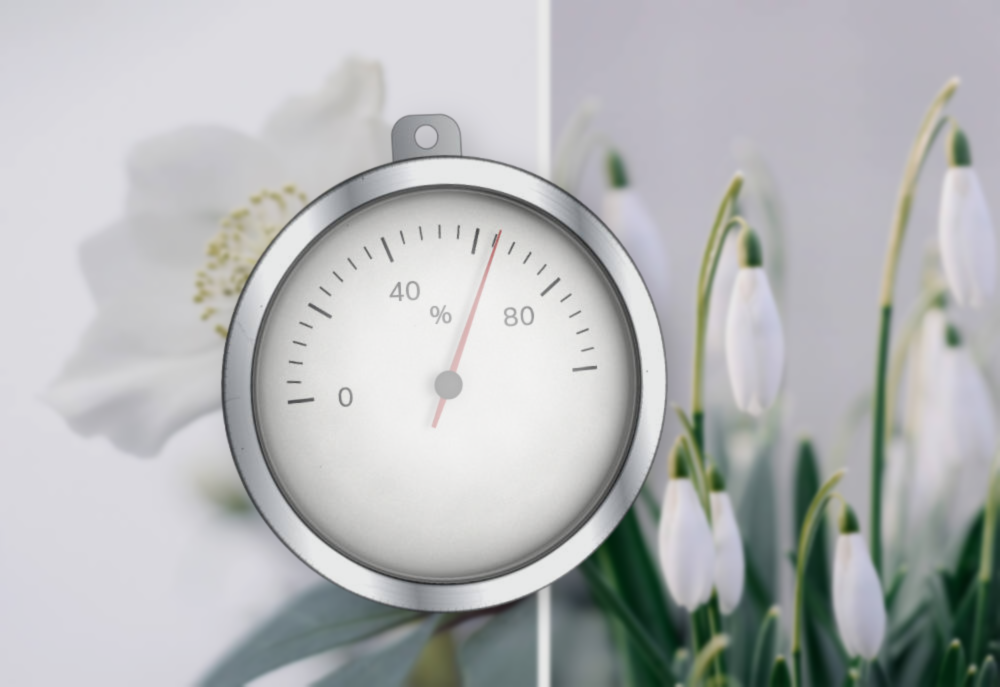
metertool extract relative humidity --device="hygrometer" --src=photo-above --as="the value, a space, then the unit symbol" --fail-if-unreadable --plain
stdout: 64 %
